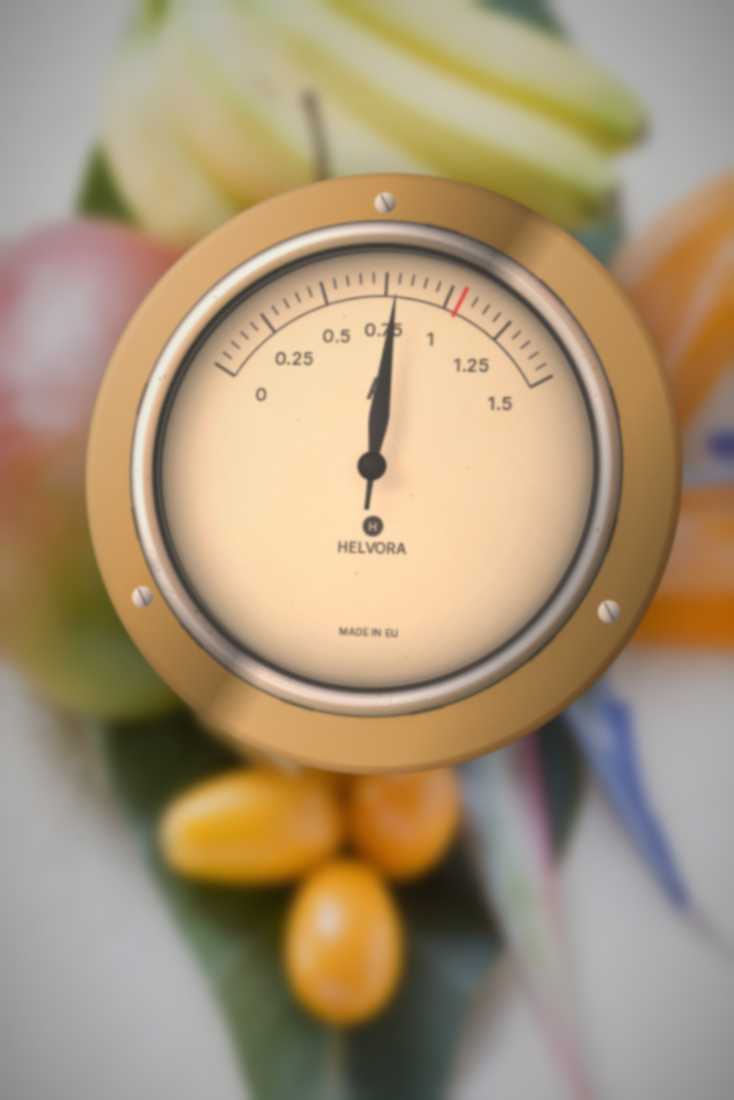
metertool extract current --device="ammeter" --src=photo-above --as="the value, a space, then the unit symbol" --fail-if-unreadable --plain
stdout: 0.8 A
